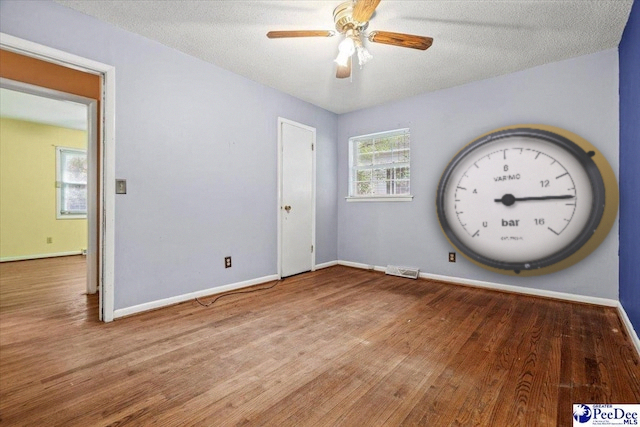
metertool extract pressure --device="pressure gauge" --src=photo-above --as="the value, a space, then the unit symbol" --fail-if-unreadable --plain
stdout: 13.5 bar
